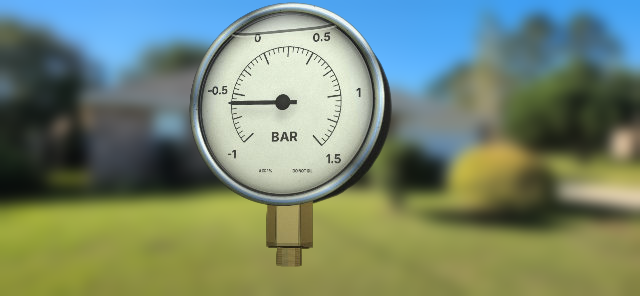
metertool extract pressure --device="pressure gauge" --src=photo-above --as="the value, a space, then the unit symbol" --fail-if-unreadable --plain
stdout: -0.6 bar
